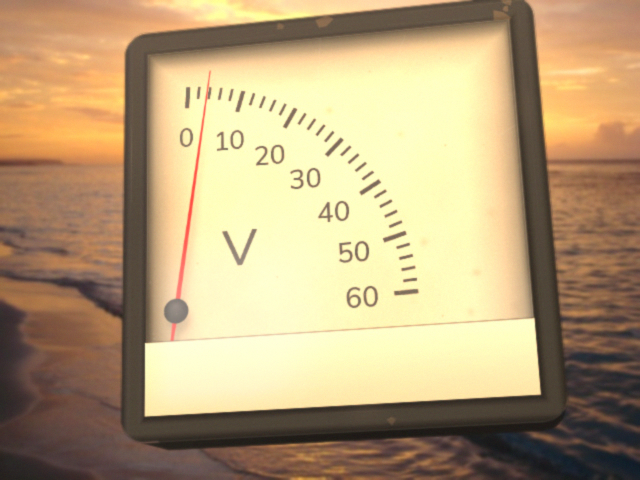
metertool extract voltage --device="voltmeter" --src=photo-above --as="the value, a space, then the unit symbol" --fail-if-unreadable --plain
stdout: 4 V
